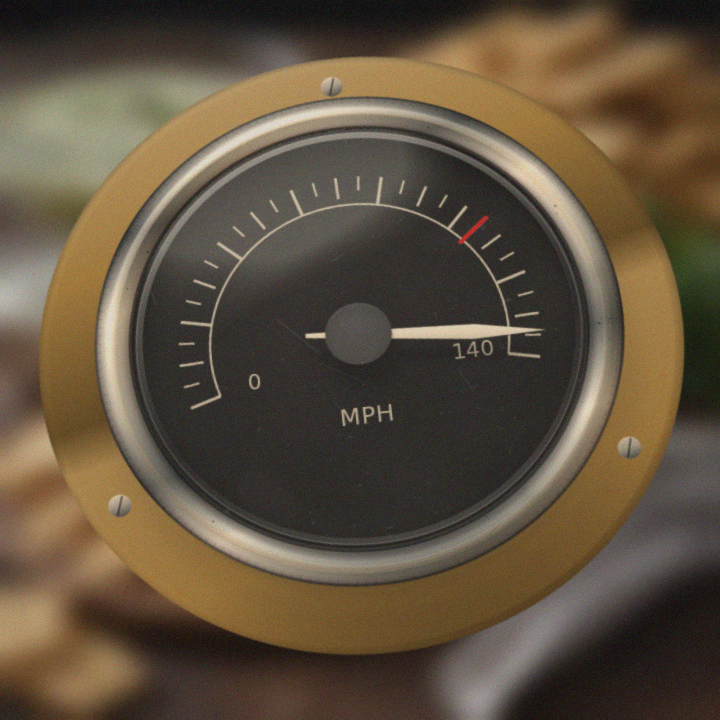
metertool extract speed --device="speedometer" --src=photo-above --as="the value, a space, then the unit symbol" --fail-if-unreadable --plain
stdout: 135 mph
